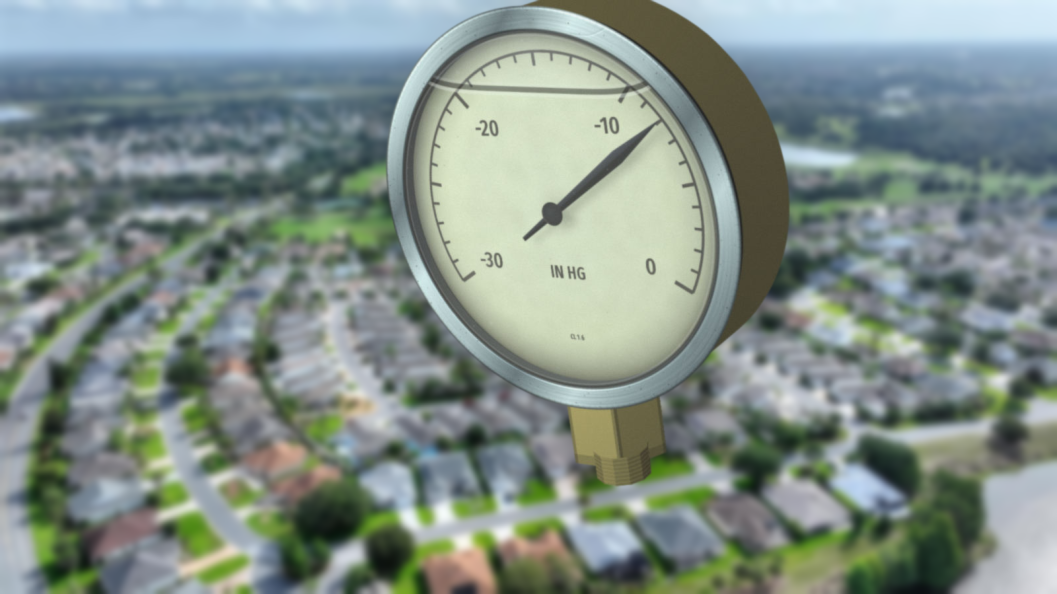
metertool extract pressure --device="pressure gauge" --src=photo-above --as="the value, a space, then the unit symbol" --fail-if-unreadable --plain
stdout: -8 inHg
